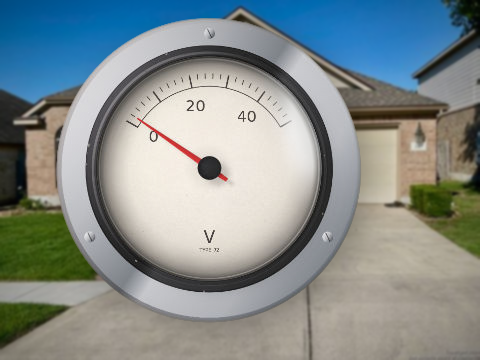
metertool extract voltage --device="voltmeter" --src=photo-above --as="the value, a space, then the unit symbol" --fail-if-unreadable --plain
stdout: 2 V
